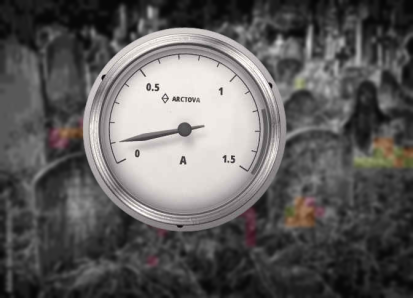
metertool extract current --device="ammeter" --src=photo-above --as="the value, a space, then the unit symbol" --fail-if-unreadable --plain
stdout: 0.1 A
